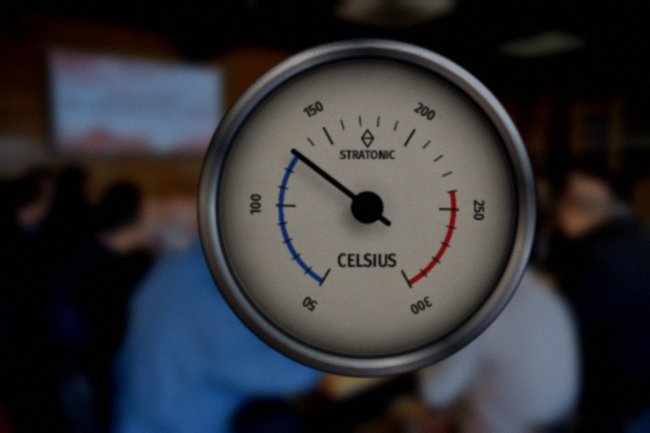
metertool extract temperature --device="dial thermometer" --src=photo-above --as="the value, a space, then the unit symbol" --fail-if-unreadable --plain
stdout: 130 °C
